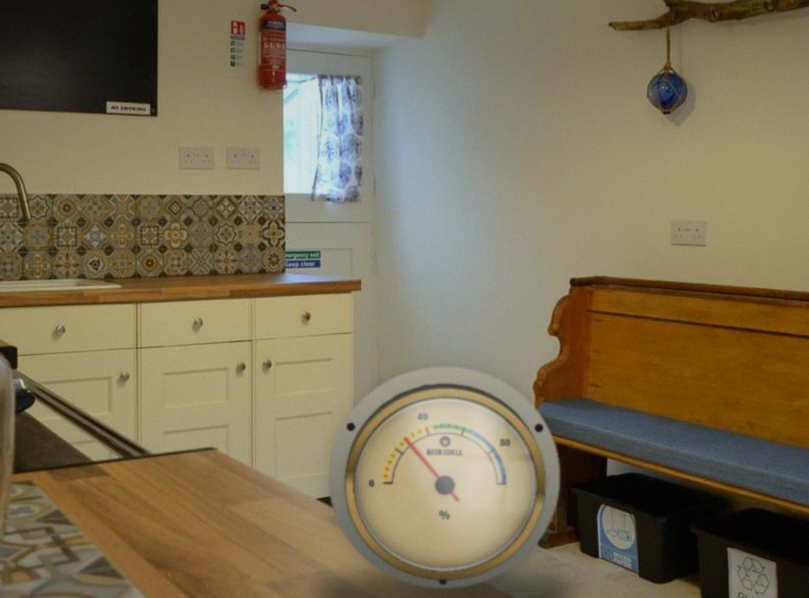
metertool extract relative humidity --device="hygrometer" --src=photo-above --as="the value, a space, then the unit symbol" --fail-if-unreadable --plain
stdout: 28 %
